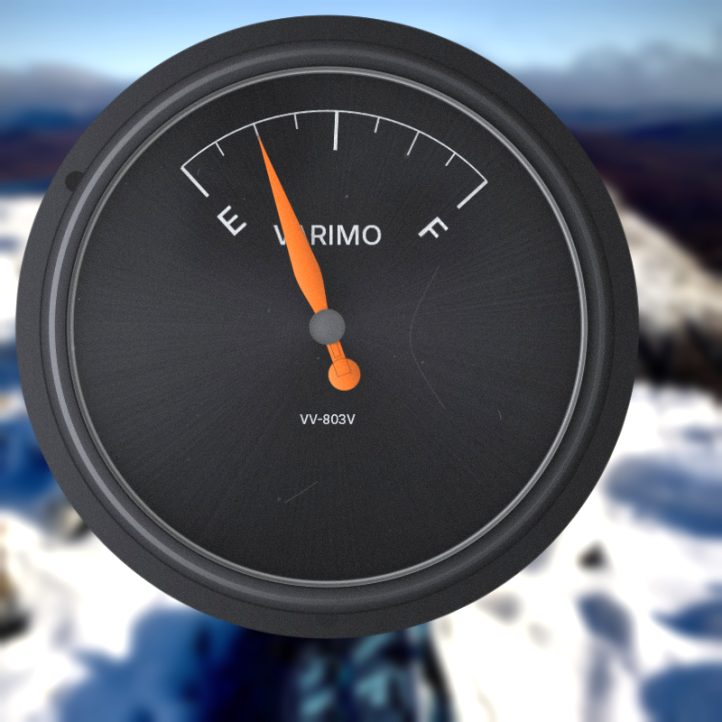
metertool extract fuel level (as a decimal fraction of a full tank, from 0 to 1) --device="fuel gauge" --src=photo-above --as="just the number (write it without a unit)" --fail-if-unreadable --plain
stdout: 0.25
